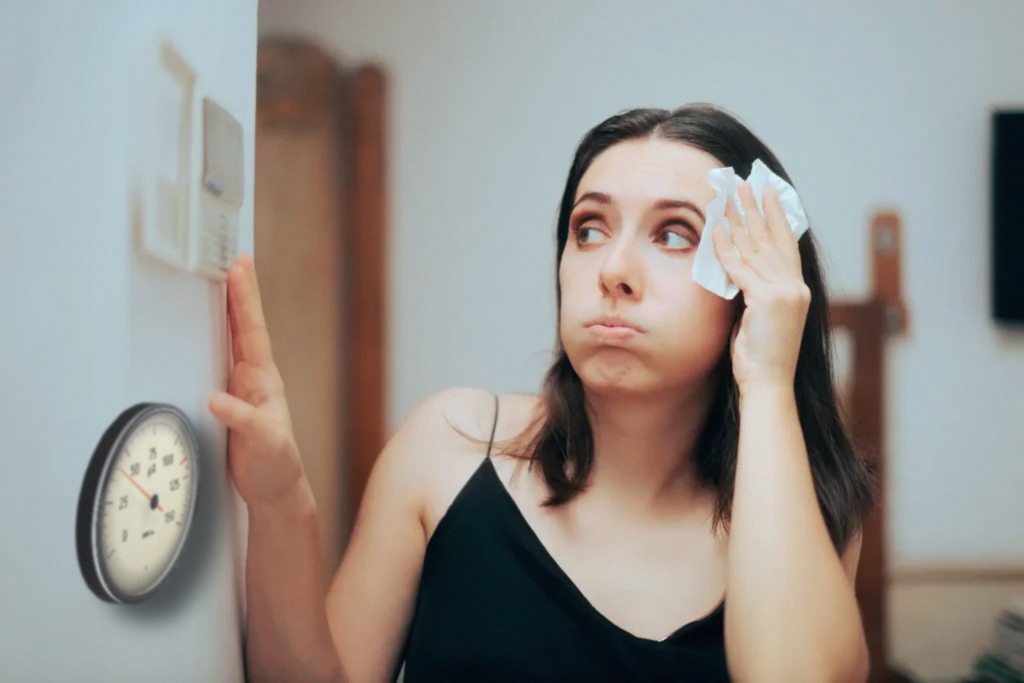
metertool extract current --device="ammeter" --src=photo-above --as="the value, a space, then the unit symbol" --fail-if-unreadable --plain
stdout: 40 µA
